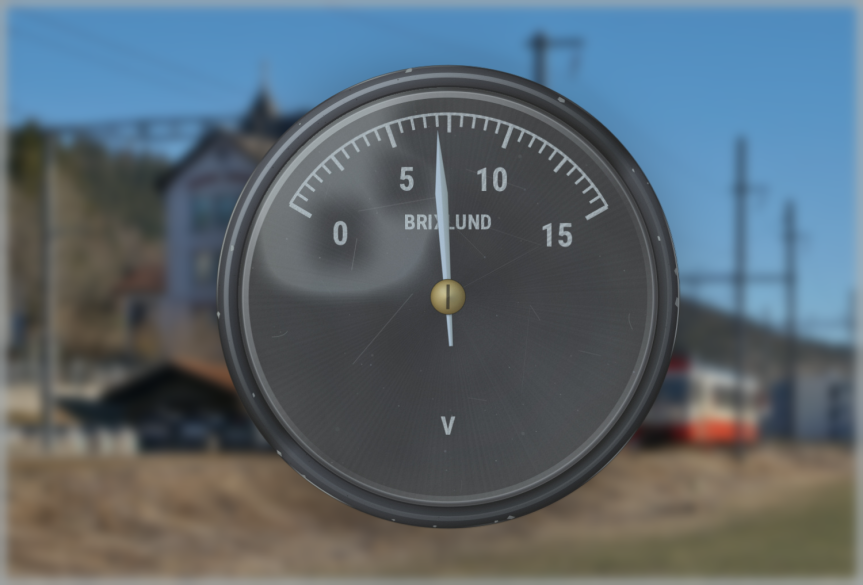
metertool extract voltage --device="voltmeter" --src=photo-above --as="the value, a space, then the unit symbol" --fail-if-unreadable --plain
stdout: 7 V
